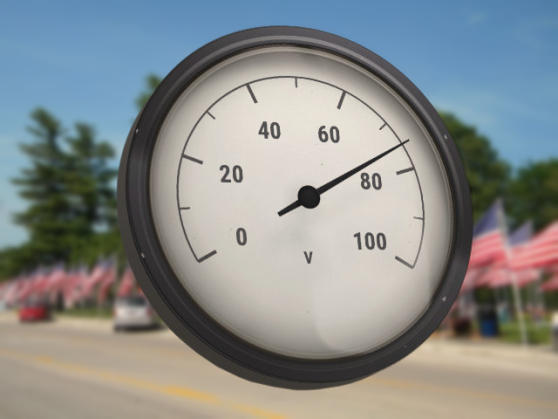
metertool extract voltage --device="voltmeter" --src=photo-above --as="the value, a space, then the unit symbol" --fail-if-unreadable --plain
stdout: 75 V
